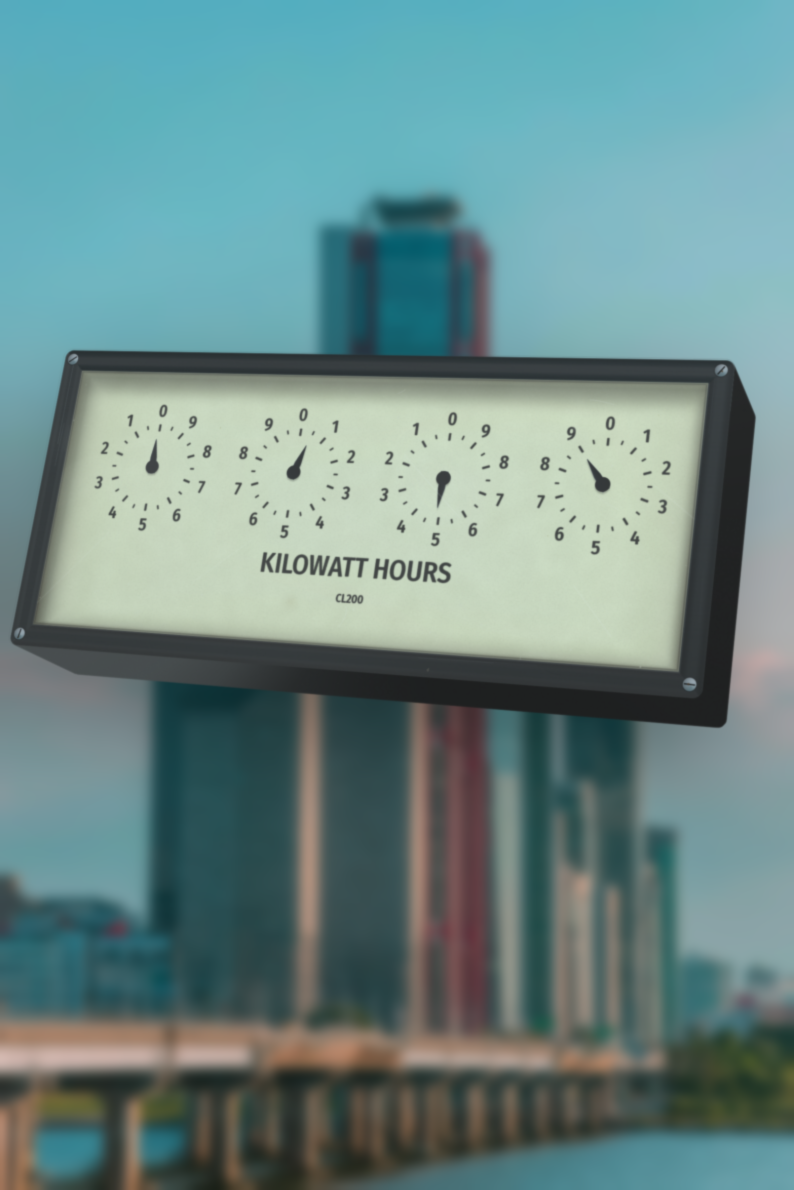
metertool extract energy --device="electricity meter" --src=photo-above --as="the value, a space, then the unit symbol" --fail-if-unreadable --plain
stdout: 49 kWh
